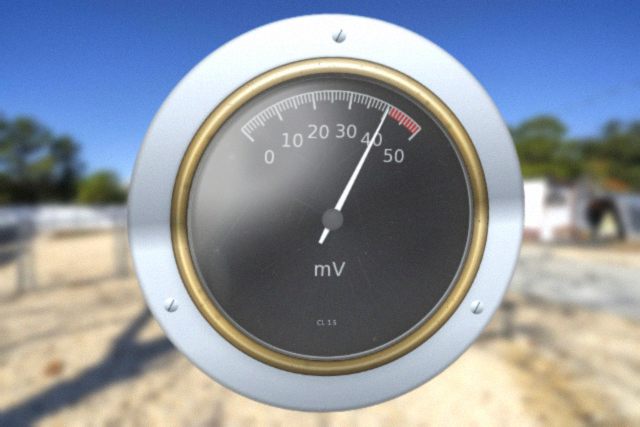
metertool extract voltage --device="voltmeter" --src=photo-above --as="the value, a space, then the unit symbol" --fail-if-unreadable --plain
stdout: 40 mV
